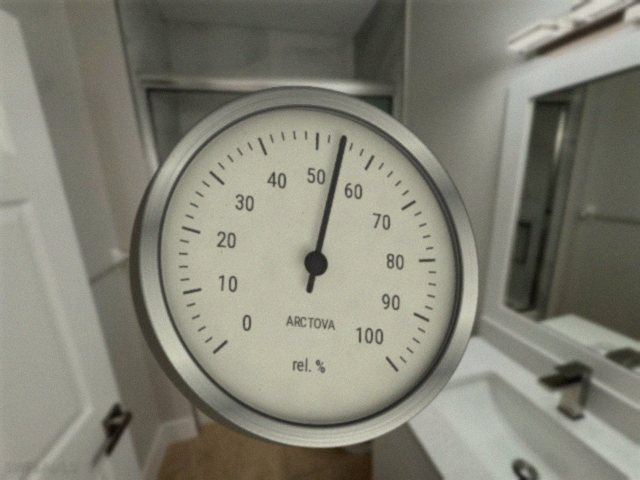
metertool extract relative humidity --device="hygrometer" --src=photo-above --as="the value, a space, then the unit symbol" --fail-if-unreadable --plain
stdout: 54 %
